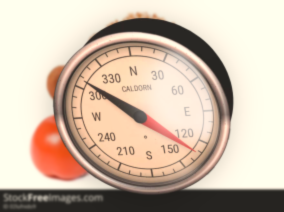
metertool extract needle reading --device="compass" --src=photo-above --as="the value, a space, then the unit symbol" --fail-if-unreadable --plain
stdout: 130 °
